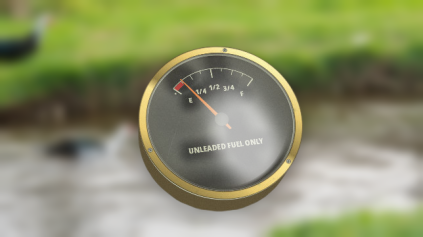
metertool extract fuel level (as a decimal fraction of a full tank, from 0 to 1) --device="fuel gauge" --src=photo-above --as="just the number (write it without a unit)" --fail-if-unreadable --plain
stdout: 0.125
